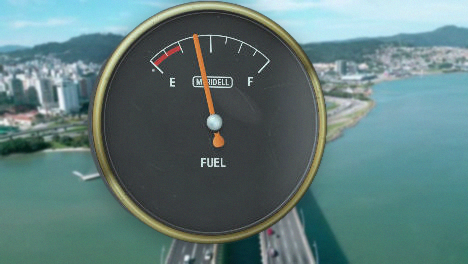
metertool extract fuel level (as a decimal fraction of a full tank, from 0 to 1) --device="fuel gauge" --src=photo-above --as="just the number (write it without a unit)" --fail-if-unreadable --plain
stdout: 0.375
